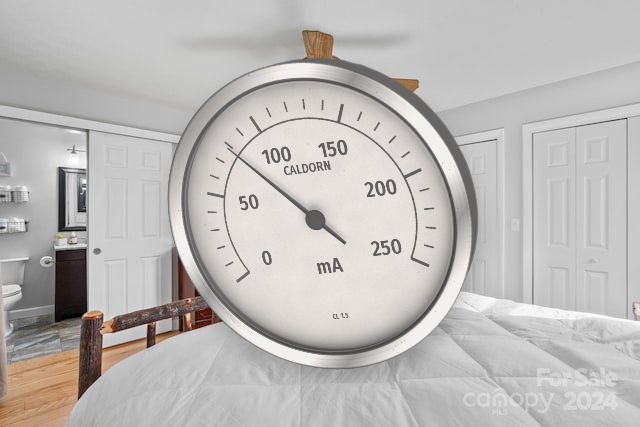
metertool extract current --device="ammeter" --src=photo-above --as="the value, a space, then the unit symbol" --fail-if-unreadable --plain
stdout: 80 mA
